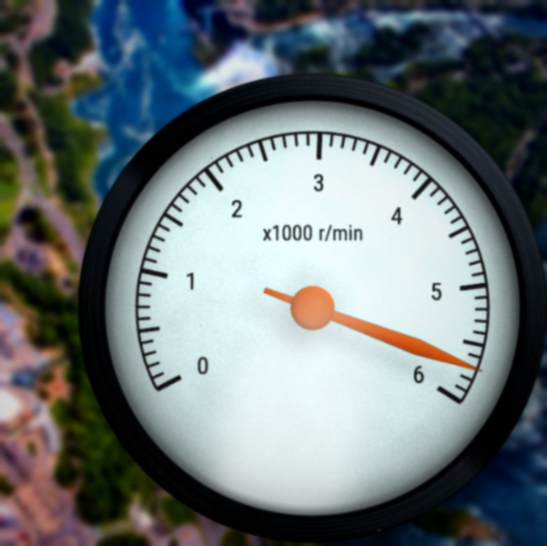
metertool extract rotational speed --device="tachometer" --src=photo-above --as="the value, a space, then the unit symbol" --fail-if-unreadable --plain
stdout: 5700 rpm
